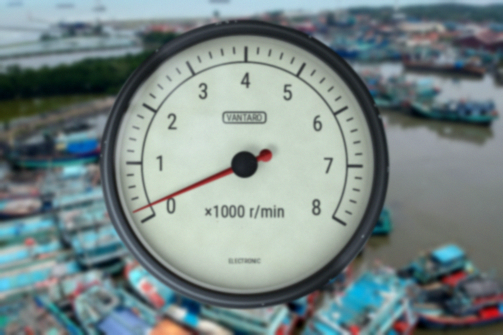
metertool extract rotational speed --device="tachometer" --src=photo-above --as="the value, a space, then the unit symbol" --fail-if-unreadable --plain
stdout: 200 rpm
